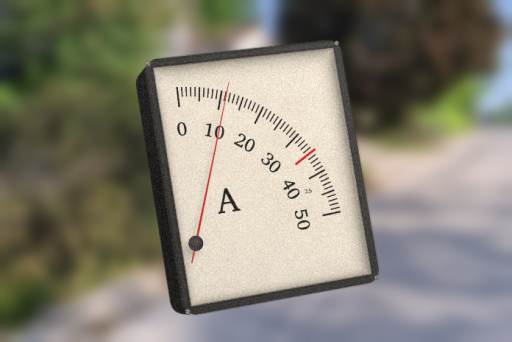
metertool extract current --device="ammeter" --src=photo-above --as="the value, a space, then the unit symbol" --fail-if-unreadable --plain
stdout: 11 A
